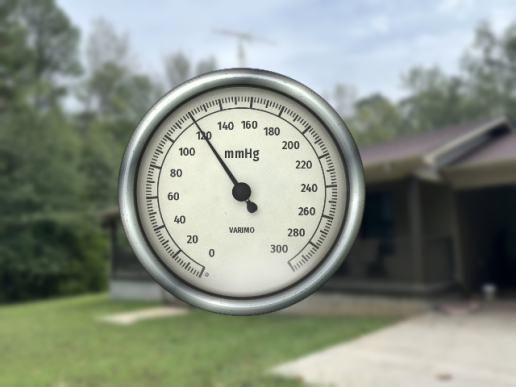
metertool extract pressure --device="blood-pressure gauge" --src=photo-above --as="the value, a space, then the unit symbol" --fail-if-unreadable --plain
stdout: 120 mmHg
